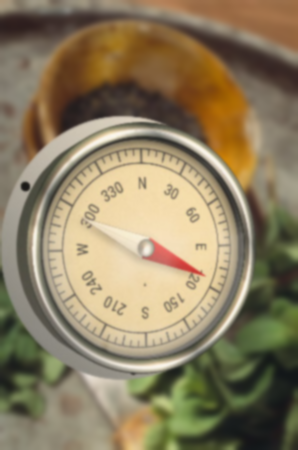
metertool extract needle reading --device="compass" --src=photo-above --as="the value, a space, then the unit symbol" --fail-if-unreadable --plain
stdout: 115 °
